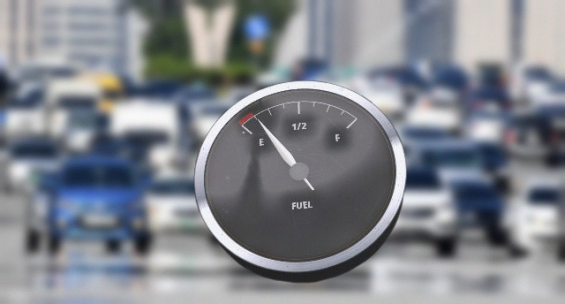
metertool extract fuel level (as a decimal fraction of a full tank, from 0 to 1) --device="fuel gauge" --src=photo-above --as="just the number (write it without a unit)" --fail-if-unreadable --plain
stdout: 0.125
